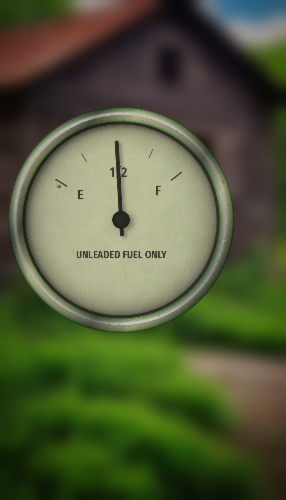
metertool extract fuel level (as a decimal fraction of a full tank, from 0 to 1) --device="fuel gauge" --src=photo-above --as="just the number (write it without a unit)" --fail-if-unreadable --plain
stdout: 0.5
